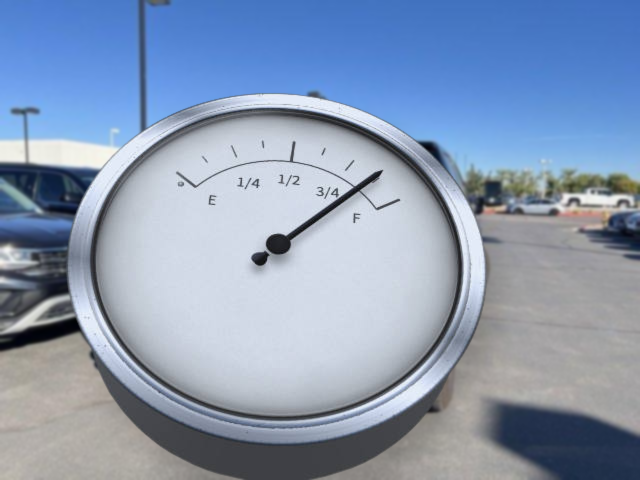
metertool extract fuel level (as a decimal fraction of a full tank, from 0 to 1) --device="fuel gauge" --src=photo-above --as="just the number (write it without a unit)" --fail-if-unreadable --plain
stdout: 0.875
